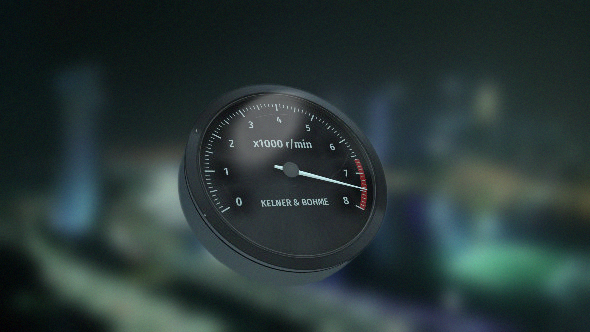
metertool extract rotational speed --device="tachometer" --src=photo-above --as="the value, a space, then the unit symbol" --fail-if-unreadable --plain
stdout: 7500 rpm
